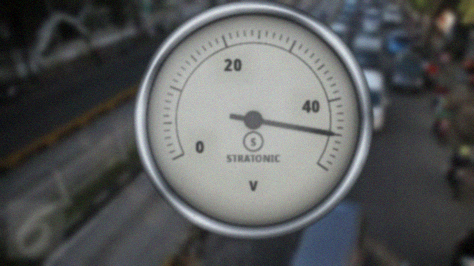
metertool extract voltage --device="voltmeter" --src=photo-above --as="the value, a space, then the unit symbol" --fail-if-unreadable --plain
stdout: 45 V
